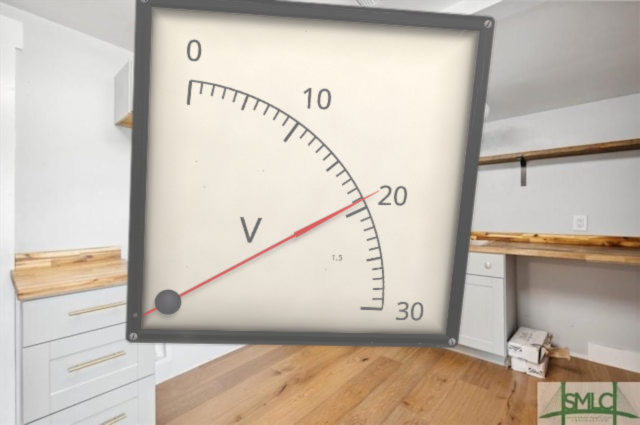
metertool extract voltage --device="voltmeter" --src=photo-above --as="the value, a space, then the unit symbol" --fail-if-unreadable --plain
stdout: 19 V
